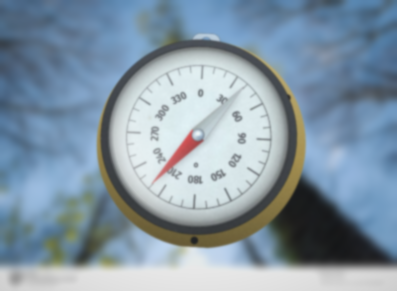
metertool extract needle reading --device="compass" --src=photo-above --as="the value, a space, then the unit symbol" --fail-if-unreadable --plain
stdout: 220 °
